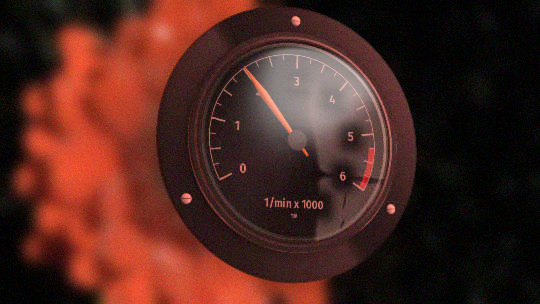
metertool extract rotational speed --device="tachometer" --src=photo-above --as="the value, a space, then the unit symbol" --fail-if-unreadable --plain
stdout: 2000 rpm
